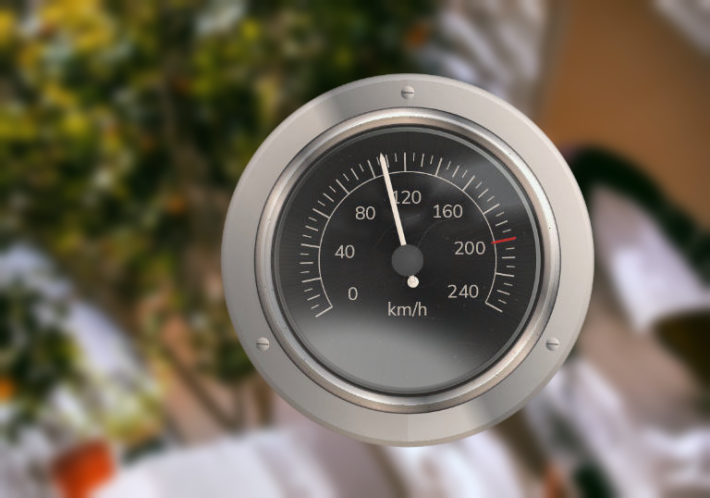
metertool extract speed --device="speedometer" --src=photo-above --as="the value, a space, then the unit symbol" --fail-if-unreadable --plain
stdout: 107.5 km/h
